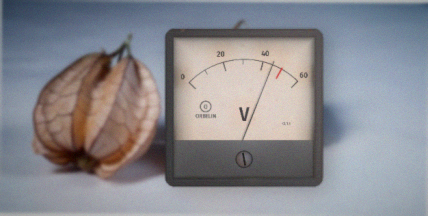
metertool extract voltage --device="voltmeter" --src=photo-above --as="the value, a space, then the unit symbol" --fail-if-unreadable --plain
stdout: 45 V
